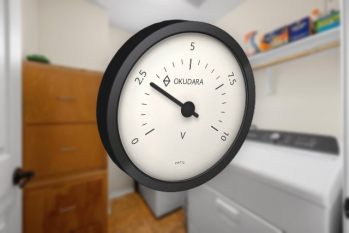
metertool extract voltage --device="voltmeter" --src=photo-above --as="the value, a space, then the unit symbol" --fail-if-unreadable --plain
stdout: 2.5 V
